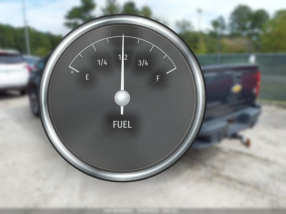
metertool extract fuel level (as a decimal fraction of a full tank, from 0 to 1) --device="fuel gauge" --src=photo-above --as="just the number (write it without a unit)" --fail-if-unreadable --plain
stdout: 0.5
